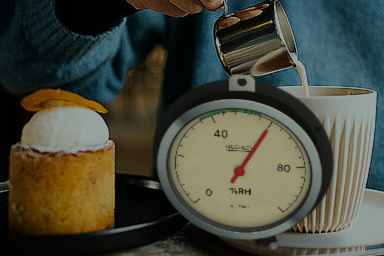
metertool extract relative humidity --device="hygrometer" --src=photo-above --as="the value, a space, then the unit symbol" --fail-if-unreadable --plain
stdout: 60 %
